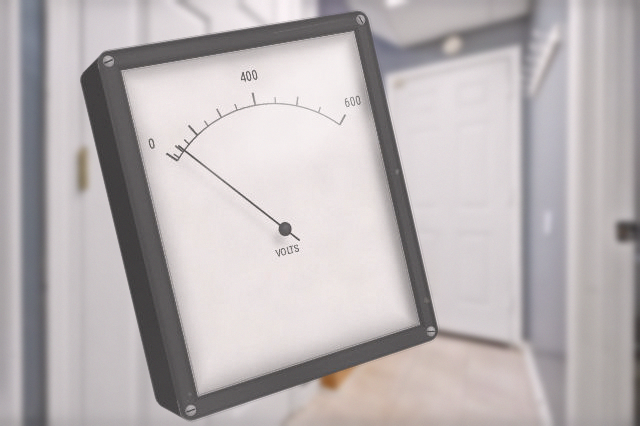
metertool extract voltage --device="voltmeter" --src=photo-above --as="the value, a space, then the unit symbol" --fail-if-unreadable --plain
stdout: 100 V
